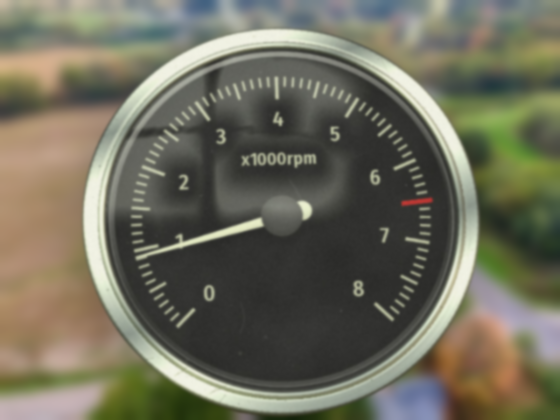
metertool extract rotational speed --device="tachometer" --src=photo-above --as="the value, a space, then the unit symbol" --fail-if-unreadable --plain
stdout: 900 rpm
